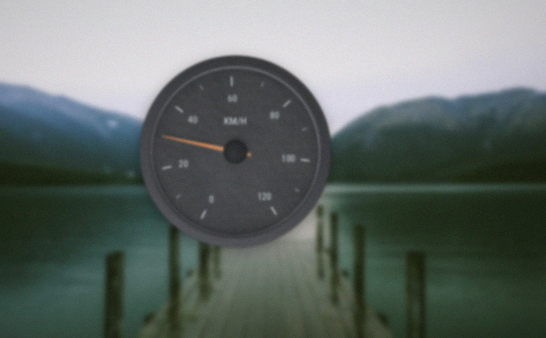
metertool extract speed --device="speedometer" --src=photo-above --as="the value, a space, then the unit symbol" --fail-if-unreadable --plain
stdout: 30 km/h
